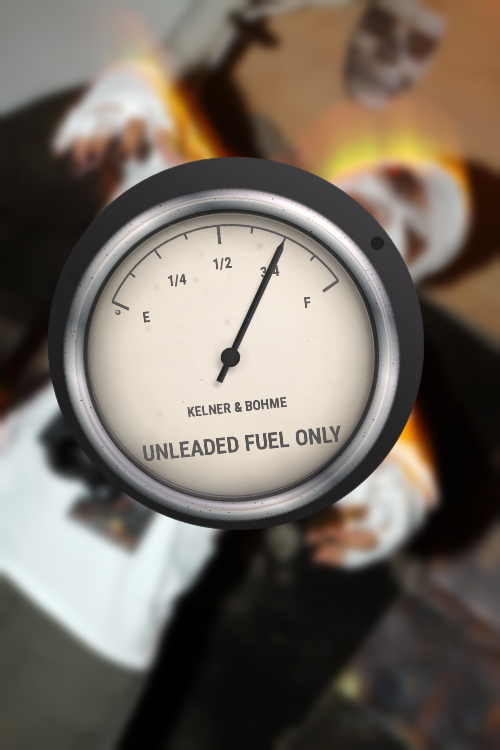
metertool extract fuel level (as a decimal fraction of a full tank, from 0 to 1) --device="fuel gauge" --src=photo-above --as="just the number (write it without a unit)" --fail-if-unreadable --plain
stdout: 0.75
